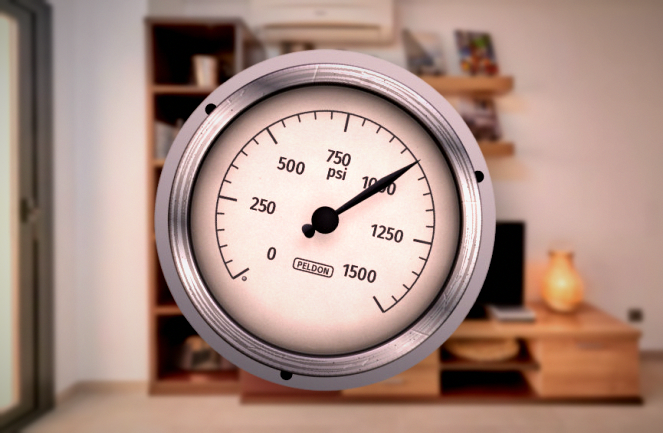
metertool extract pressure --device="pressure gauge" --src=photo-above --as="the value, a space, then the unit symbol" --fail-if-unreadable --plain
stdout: 1000 psi
